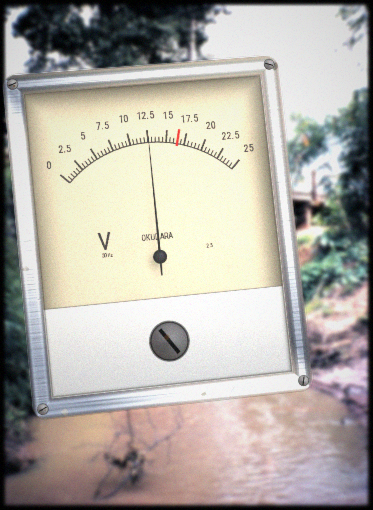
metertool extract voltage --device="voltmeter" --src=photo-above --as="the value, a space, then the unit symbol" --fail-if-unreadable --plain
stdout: 12.5 V
